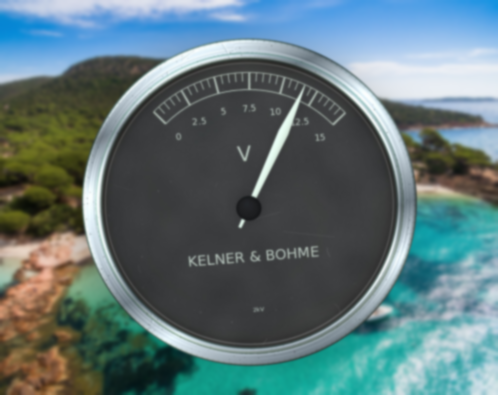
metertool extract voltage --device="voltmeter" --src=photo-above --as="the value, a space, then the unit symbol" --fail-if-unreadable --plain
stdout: 11.5 V
